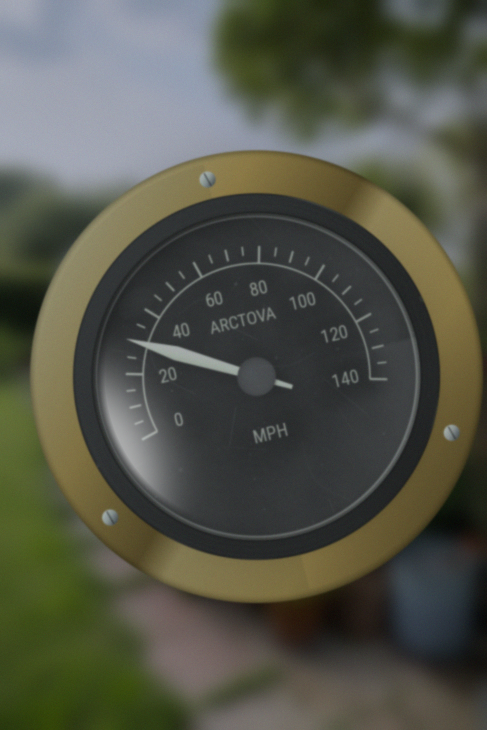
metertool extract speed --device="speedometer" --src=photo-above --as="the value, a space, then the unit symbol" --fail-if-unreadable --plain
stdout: 30 mph
